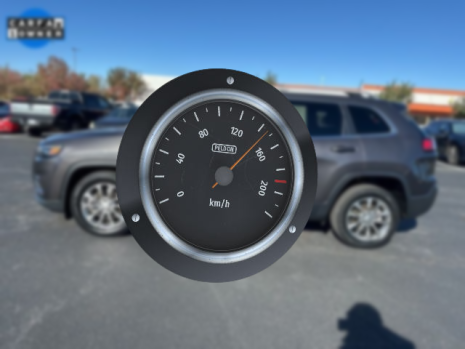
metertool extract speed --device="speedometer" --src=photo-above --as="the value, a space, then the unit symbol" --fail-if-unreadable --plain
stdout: 145 km/h
